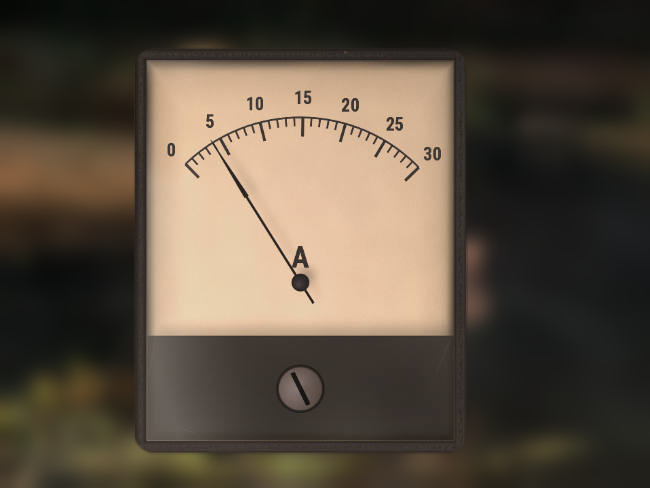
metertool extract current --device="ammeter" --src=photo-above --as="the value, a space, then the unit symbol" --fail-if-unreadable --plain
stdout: 4 A
